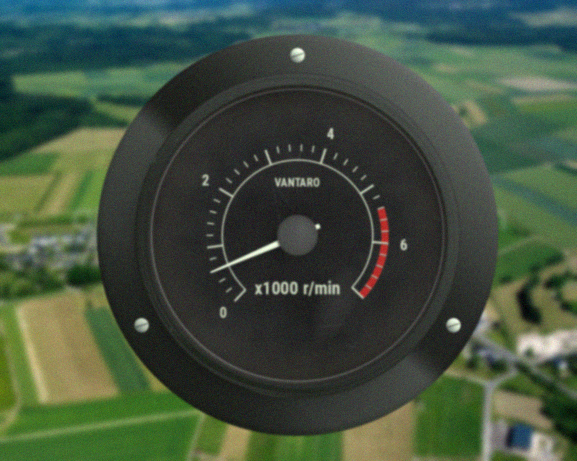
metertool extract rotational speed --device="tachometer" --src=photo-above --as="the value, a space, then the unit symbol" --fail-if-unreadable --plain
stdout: 600 rpm
